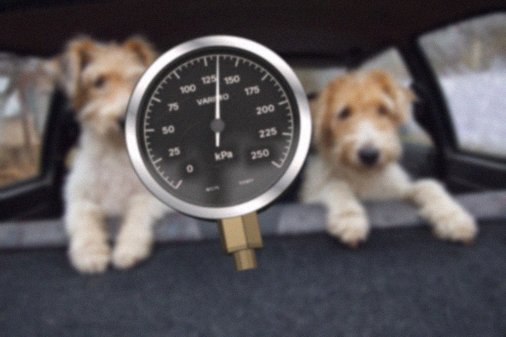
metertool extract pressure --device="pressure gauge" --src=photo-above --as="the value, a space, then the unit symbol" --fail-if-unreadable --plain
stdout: 135 kPa
